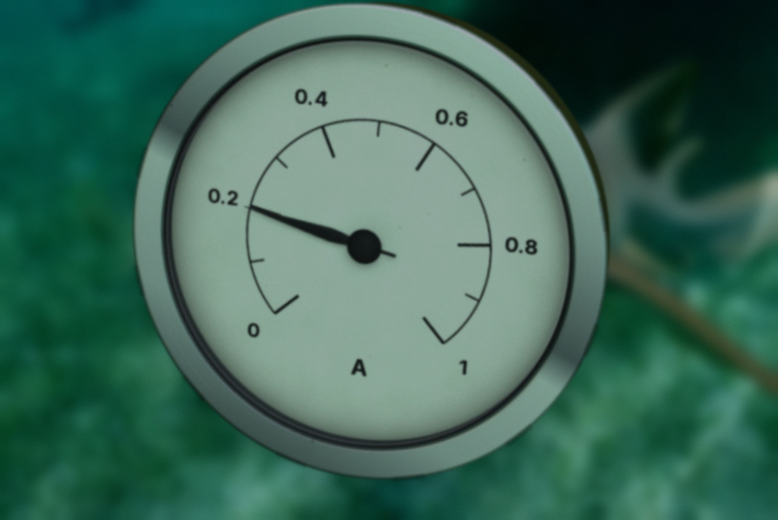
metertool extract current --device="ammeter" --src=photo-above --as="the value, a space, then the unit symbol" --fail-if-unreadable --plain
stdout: 0.2 A
